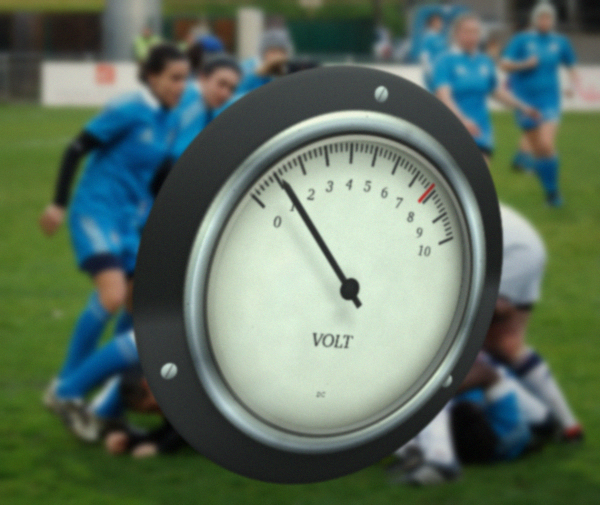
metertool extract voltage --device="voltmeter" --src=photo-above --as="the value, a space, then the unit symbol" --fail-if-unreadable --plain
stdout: 1 V
